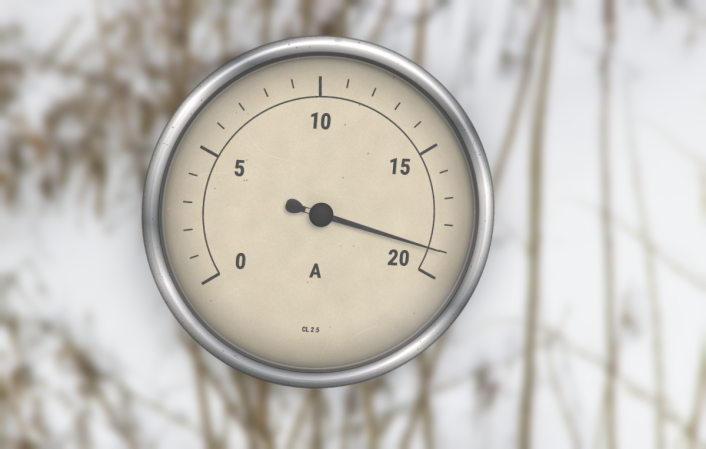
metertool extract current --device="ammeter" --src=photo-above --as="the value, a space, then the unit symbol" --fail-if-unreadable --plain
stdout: 19 A
